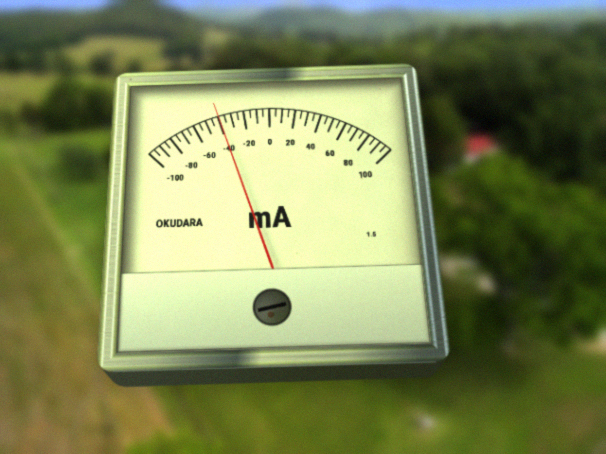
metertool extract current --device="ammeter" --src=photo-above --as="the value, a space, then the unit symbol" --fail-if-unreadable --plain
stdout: -40 mA
